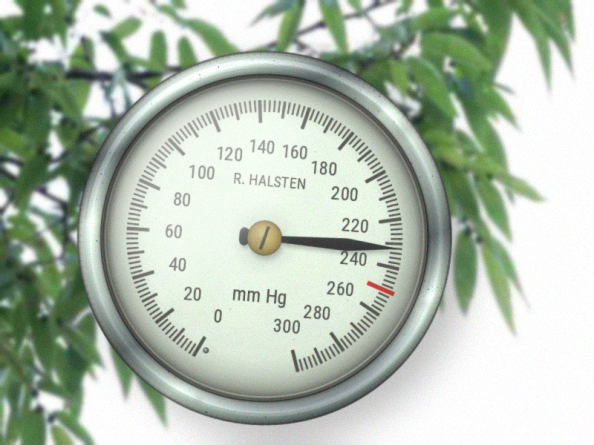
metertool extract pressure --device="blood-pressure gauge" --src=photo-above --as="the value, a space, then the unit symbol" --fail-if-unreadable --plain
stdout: 232 mmHg
